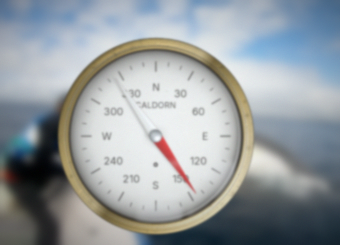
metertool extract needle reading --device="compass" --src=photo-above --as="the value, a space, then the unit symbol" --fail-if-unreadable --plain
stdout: 145 °
